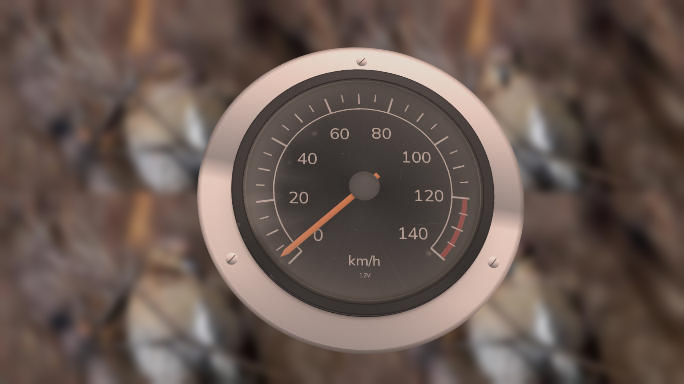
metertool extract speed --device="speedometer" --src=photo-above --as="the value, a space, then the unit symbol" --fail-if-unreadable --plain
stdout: 2.5 km/h
